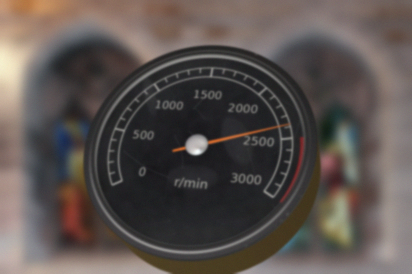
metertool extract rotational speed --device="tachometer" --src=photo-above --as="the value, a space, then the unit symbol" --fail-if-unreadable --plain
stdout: 2400 rpm
